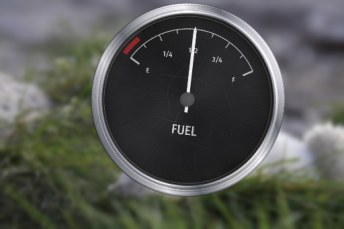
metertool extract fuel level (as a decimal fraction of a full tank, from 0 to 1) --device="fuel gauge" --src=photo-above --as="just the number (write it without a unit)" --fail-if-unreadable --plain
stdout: 0.5
